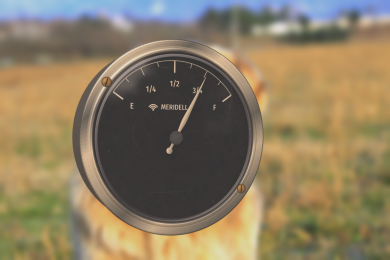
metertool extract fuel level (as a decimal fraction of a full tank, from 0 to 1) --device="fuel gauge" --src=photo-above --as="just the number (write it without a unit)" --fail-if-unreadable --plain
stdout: 0.75
